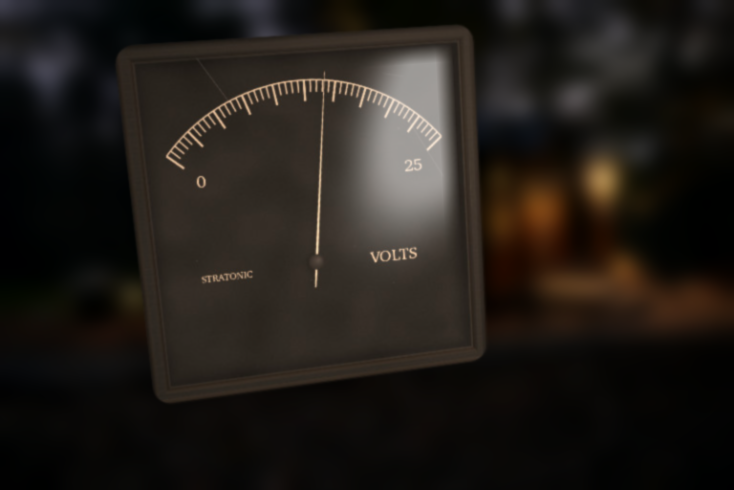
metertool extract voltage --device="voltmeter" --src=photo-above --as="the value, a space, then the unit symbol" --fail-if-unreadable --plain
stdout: 14 V
